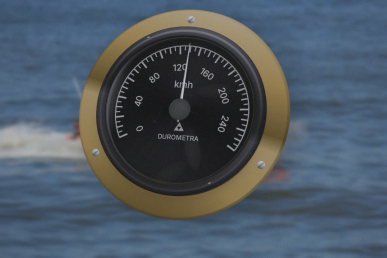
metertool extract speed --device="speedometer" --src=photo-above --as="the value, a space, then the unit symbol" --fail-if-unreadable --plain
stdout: 130 km/h
